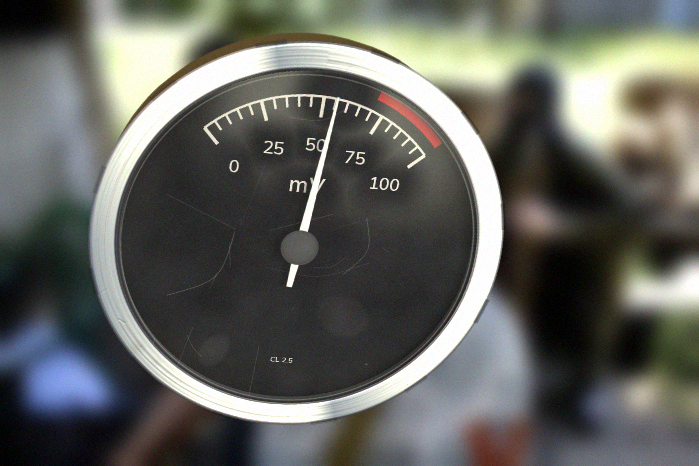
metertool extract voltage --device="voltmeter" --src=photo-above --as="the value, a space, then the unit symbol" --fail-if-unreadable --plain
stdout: 55 mV
